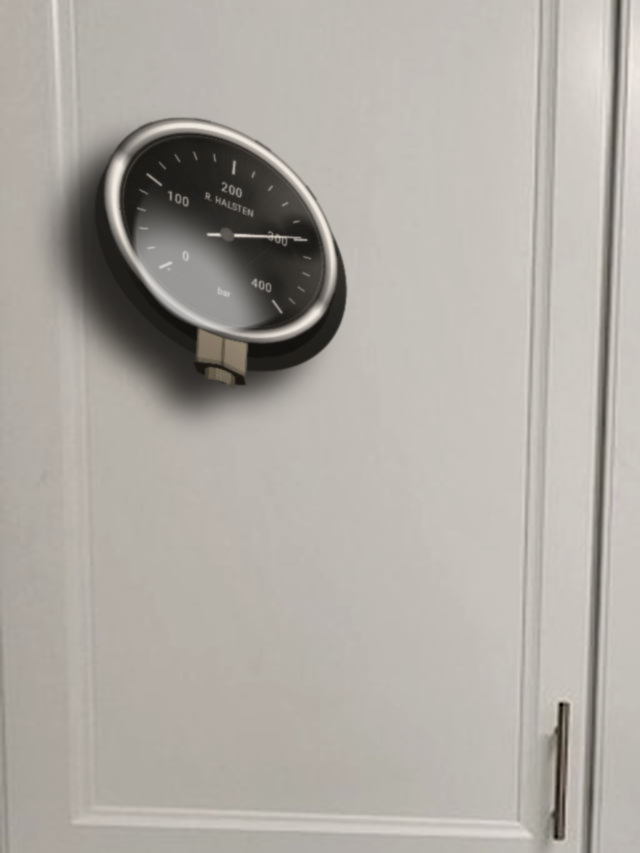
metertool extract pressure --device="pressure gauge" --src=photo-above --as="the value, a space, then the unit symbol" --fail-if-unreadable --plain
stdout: 300 bar
